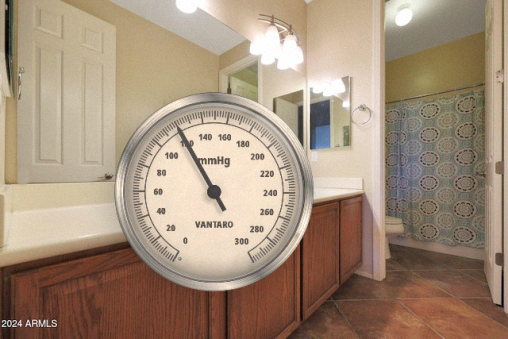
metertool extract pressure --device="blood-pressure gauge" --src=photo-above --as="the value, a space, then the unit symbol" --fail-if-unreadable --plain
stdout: 120 mmHg
